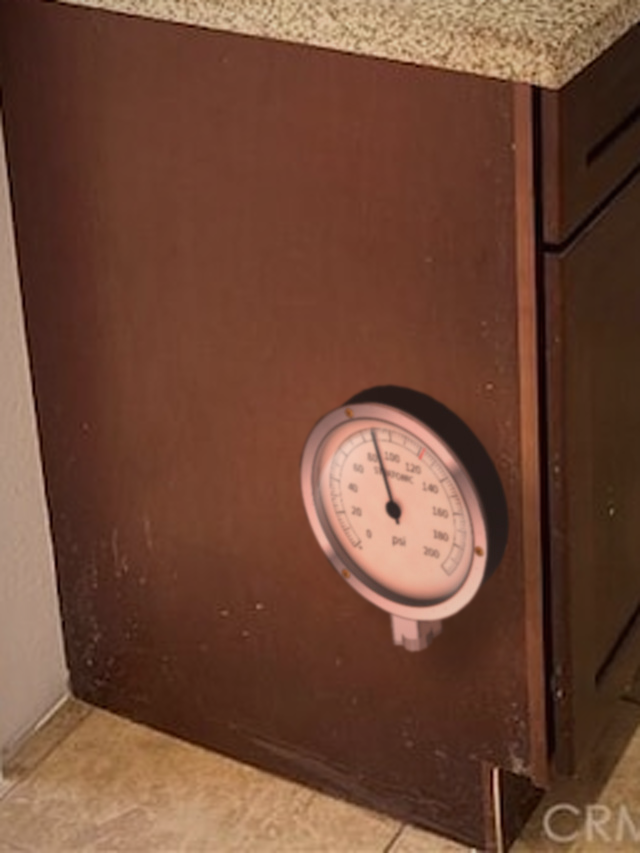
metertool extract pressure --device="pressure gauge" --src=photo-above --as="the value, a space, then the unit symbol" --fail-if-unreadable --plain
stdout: 90 psi
